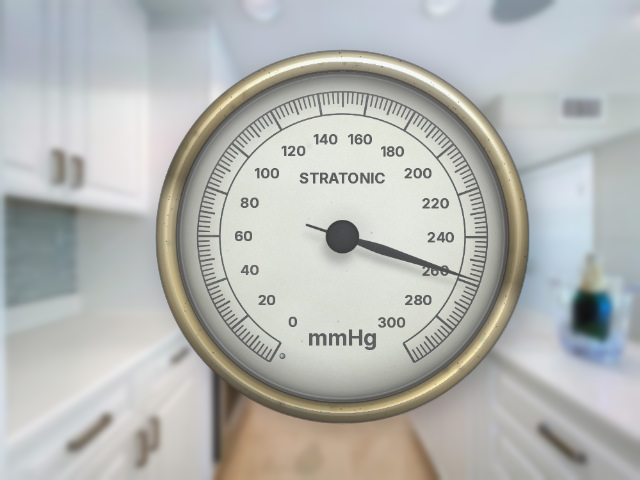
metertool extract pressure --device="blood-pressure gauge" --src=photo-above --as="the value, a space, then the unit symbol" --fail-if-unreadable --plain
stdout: 258 mmHg
